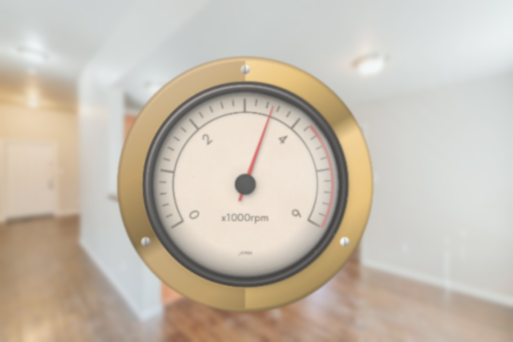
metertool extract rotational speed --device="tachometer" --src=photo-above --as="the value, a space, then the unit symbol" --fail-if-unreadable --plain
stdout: 3500 rpm
